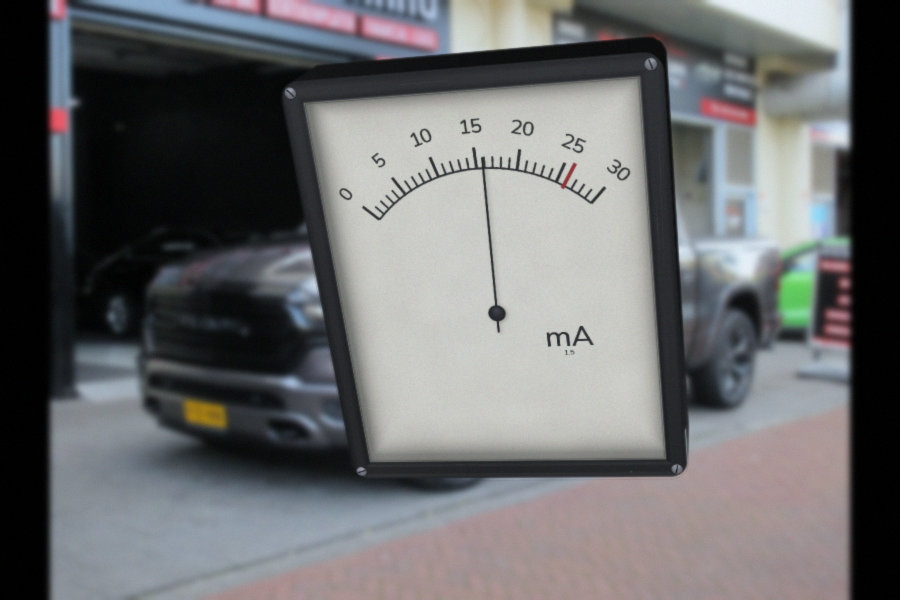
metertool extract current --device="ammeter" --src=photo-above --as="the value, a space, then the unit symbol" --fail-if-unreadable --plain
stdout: 16 mA
